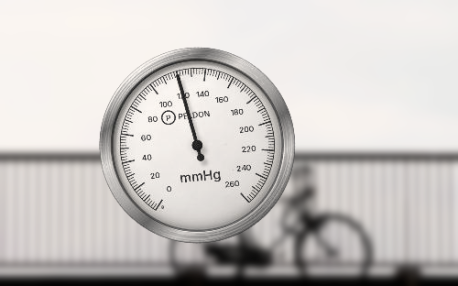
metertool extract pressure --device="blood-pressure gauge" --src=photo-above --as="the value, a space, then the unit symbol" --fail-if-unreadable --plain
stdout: 120 mmHg
